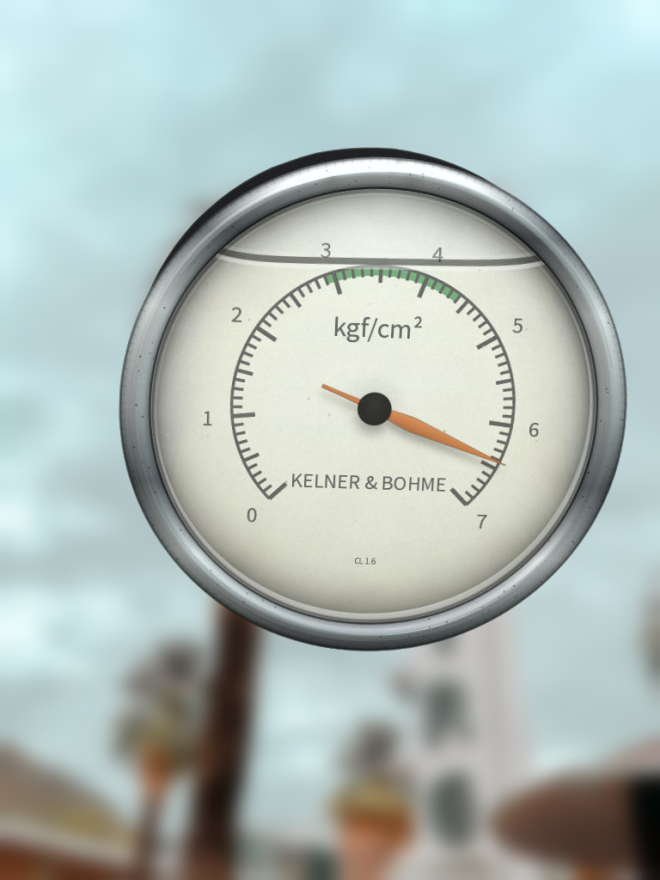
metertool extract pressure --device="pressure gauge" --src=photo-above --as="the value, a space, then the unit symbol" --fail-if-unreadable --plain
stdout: 6.4 kg/cm²
